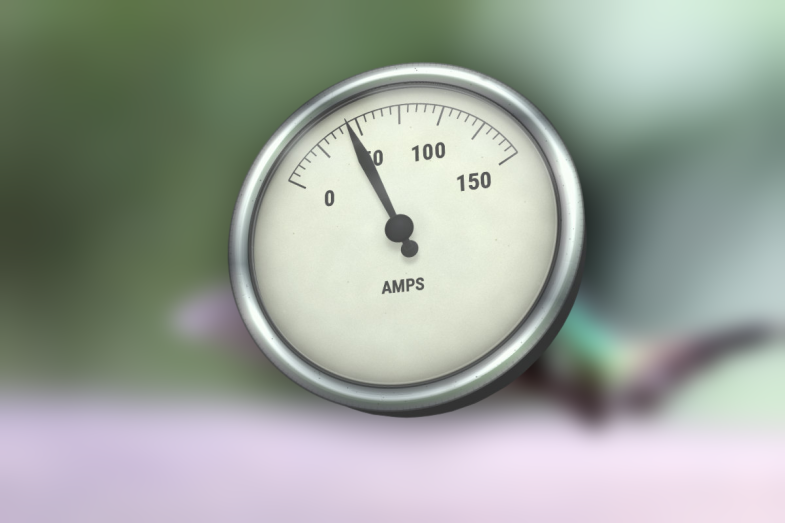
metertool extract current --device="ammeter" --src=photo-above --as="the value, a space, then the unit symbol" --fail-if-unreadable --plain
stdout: 45 A
